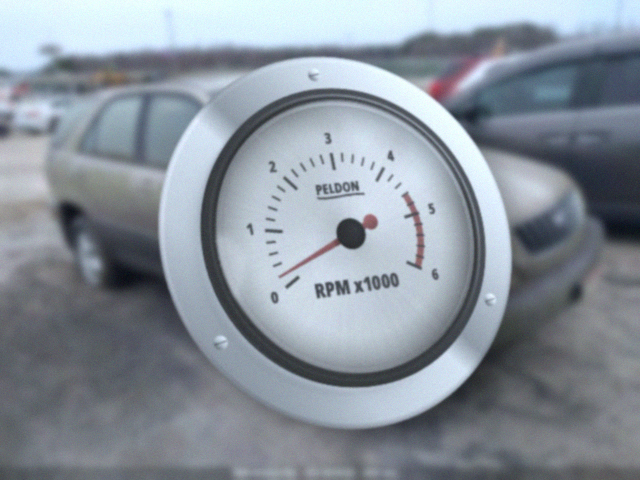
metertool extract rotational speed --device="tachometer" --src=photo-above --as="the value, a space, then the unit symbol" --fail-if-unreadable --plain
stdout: 200 rpm
